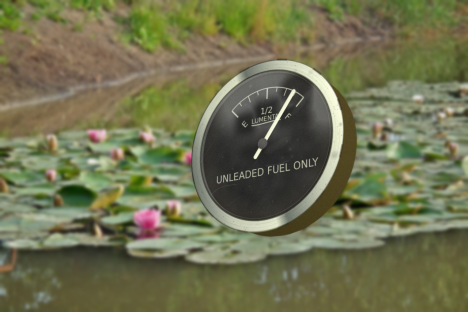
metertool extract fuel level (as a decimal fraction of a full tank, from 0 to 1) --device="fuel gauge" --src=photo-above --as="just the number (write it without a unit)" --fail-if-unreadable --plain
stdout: 0.875
